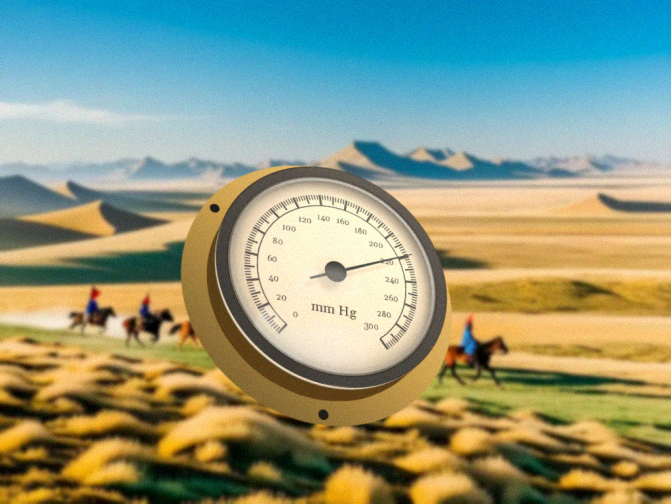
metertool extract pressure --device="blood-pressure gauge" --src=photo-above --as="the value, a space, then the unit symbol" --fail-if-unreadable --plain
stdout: 220 mmHg
